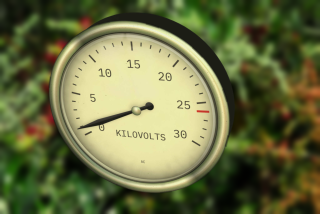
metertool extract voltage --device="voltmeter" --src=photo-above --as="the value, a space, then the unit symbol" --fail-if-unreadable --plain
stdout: 1 kV
